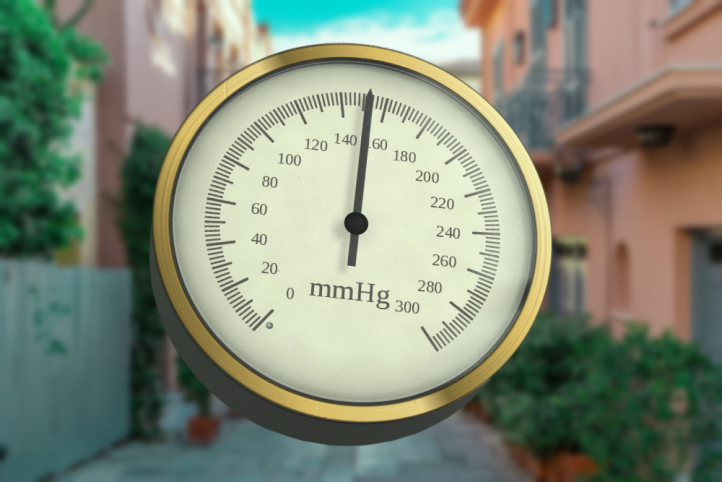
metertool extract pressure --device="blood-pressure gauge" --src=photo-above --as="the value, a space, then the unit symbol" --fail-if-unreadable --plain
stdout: 152 mmHg
